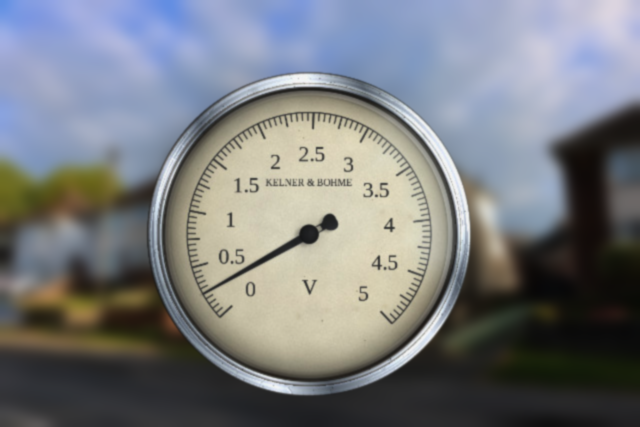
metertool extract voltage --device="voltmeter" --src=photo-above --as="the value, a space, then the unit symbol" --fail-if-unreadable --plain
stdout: 0.25 V
